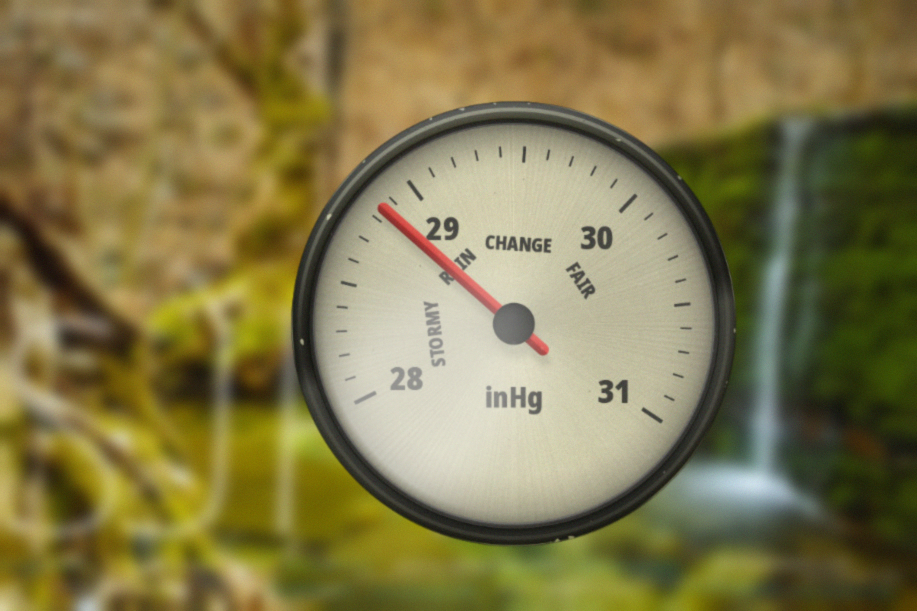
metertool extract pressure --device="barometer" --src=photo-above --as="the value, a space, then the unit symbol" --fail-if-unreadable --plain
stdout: 28.85 inHg
